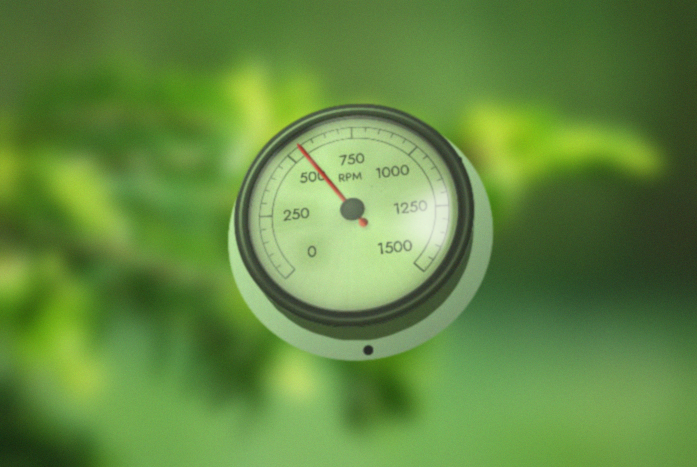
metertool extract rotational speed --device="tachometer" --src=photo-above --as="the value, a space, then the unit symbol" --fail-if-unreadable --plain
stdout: 550 rpm
